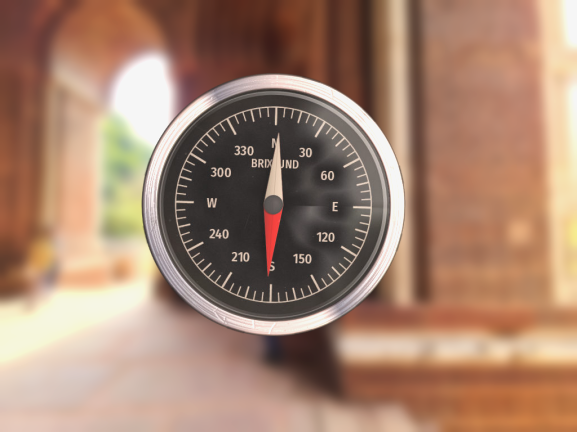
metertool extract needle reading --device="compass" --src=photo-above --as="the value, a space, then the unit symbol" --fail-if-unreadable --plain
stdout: 182.5 °
